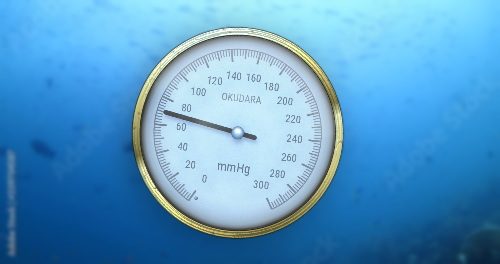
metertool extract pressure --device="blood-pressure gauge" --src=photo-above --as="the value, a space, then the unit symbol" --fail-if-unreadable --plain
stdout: 70 mmHg
